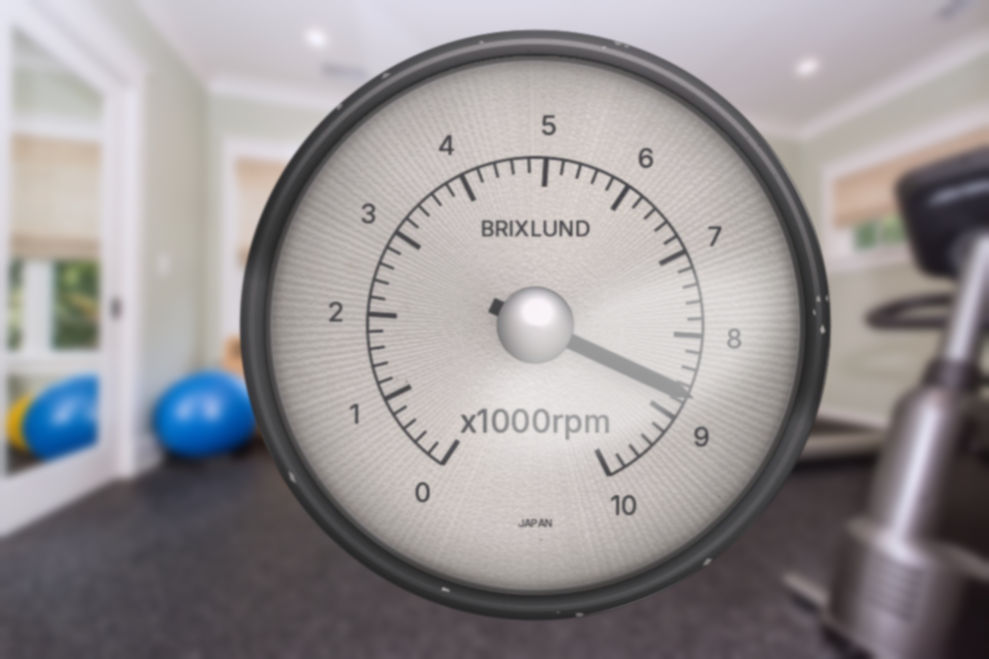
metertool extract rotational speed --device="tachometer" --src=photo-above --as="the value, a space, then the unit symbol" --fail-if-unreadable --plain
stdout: 8700 rpm
